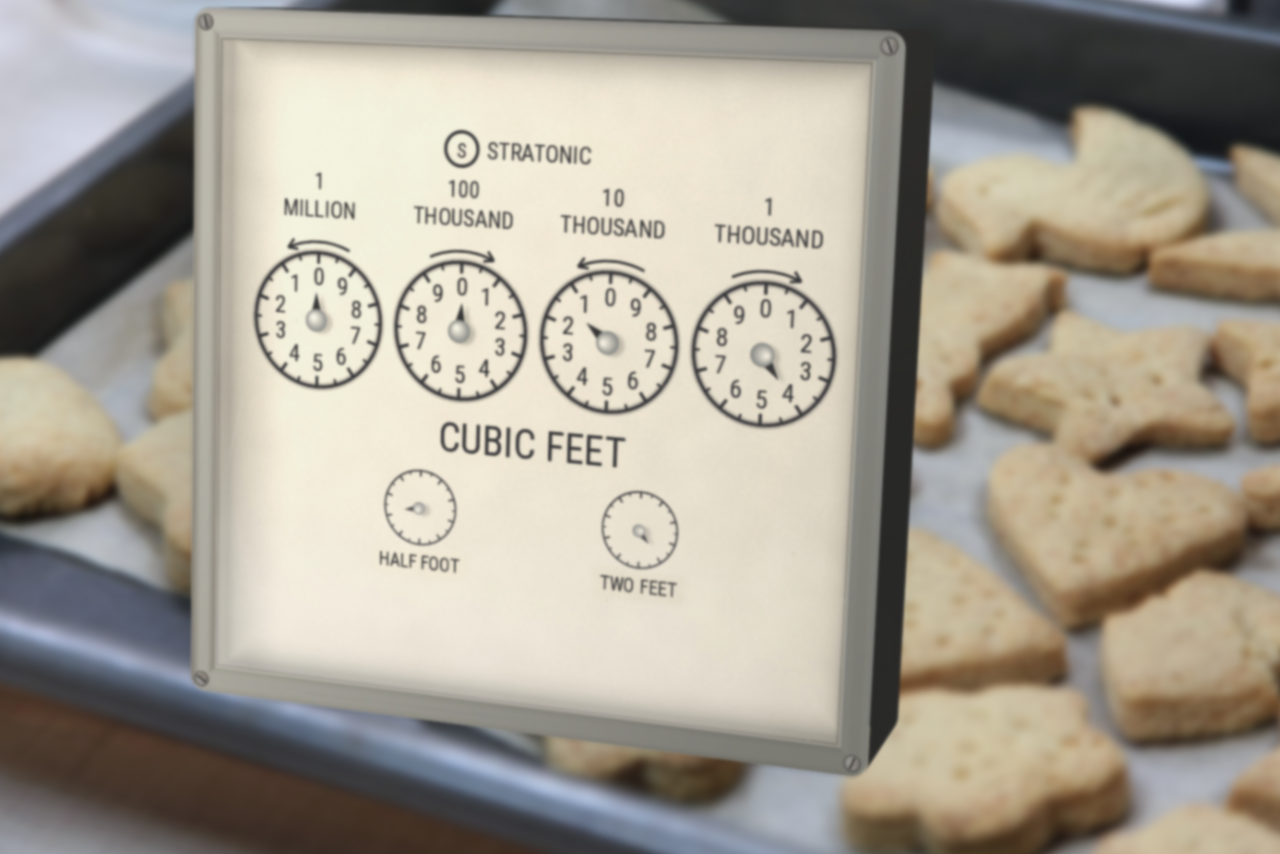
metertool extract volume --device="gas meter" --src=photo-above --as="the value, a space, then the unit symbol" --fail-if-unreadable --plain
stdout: 1400 ft³
